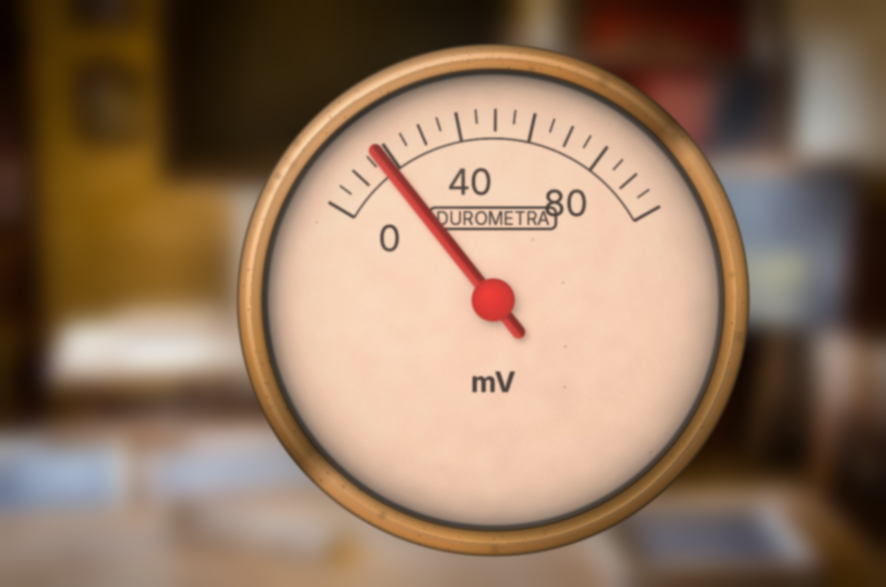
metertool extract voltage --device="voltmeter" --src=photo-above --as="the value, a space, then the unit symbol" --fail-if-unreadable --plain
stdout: 17.5 mV
